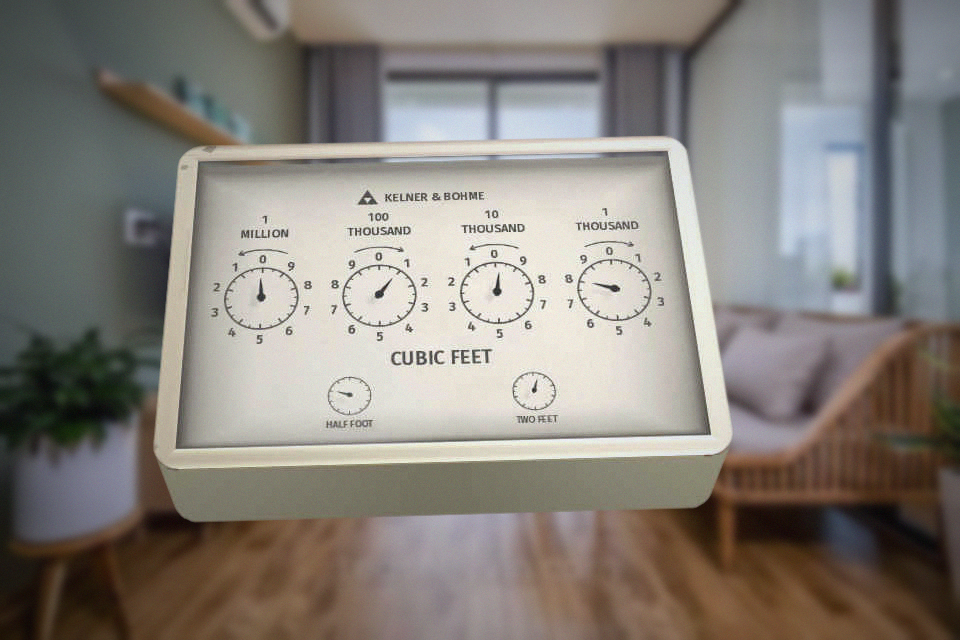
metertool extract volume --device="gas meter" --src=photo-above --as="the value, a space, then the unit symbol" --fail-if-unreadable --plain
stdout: 9800 ft³
